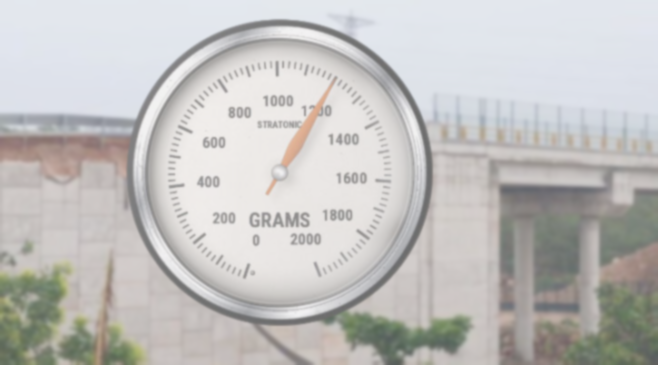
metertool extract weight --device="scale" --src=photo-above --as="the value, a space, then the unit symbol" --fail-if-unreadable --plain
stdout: 1200 g
